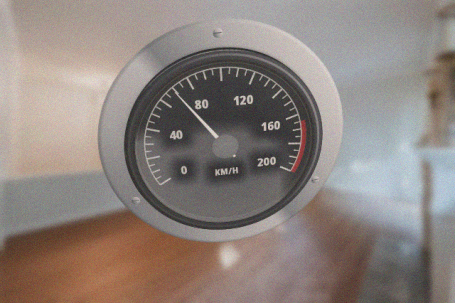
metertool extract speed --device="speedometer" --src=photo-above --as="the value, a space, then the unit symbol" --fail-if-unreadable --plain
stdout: 70 km/h
